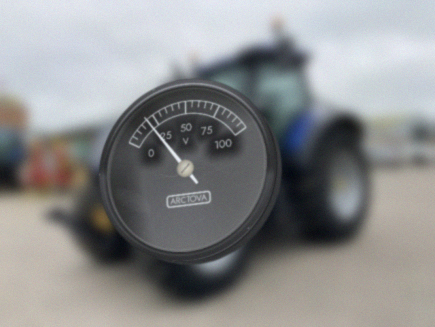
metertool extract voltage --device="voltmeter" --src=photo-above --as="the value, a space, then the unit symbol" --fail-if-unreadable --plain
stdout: 20 V
